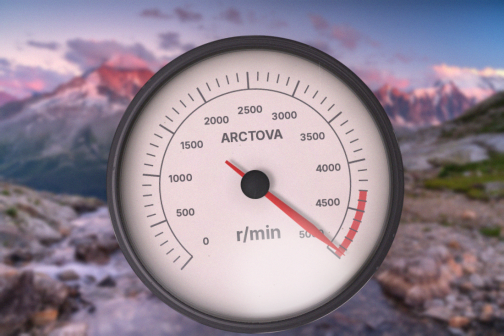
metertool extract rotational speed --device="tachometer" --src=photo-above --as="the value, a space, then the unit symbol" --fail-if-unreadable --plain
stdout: 4950 rpm
